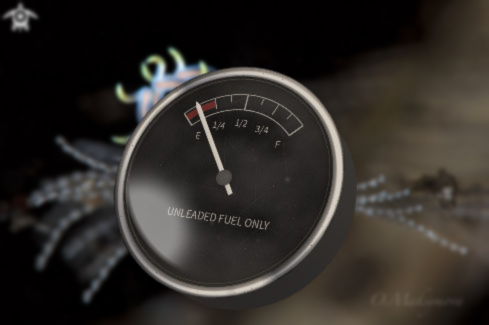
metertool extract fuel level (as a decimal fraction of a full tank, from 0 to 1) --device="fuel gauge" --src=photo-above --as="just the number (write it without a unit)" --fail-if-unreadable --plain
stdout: 0.125
